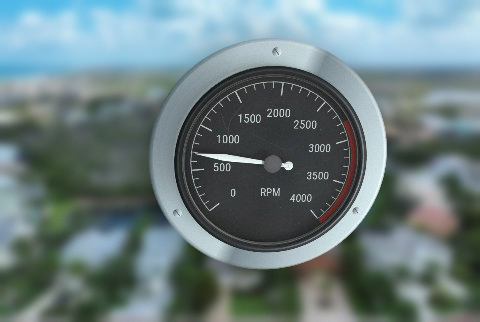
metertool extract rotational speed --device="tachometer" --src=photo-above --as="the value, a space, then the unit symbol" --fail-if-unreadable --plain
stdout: 700 rpm
